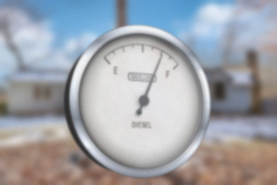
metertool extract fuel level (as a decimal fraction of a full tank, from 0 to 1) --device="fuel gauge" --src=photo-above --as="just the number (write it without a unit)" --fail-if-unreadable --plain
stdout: 0.75
